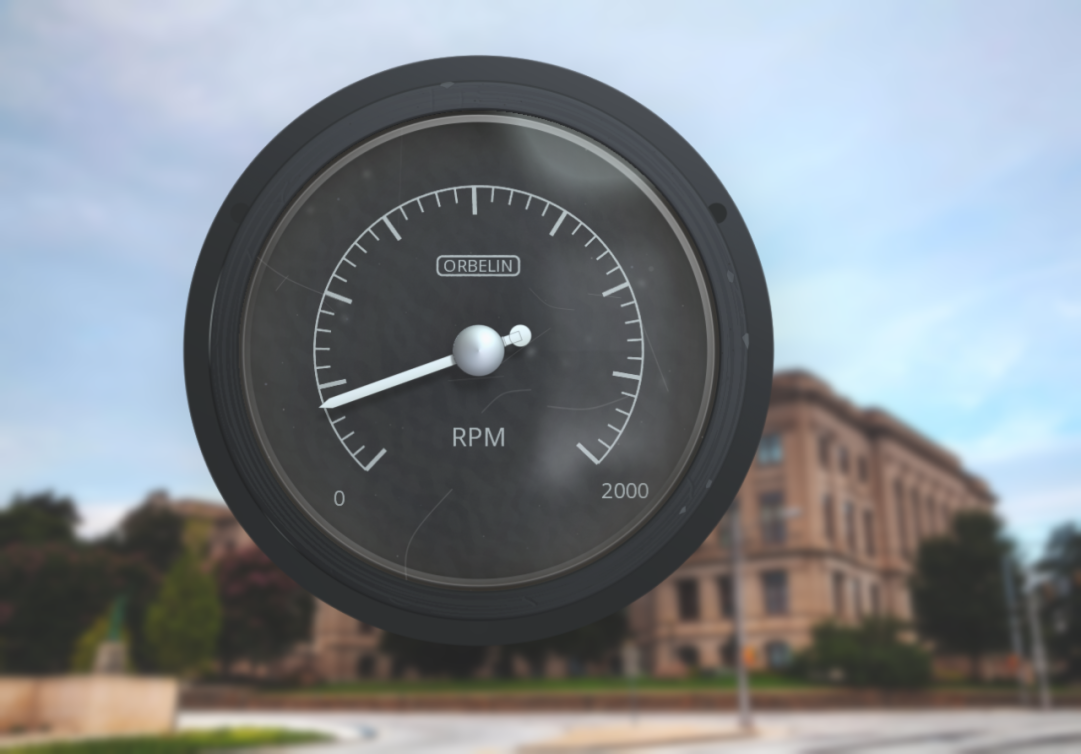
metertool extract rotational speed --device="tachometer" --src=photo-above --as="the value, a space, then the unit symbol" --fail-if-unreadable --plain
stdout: 200 rpm
